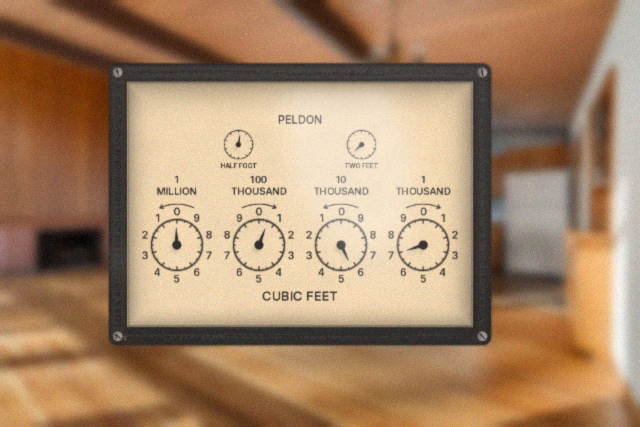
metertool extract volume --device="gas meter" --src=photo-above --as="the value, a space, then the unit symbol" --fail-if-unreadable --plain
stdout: 5700 ft³
